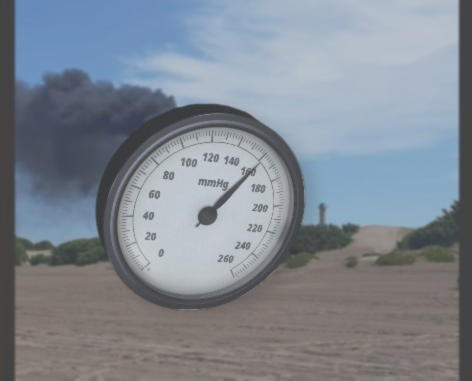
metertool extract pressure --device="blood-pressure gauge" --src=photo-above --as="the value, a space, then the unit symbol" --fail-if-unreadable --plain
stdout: 160 mmHg
